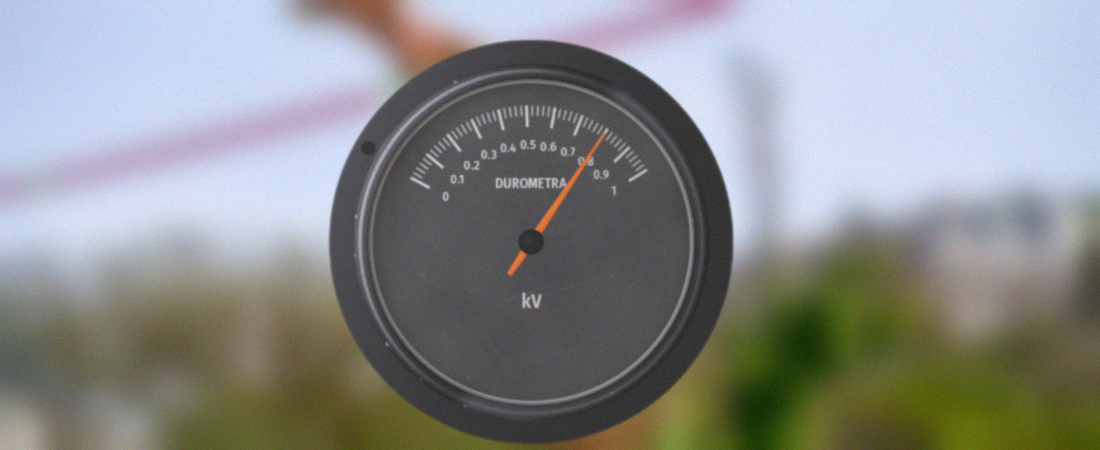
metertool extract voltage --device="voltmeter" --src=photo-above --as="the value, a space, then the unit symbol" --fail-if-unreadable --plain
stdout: 0.8 kV
